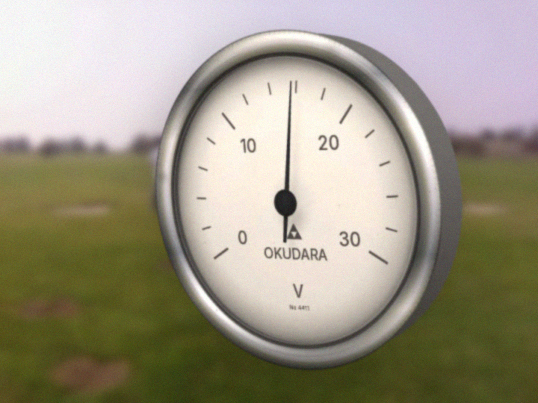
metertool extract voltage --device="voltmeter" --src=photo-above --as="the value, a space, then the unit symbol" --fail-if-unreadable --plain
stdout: 16 V
